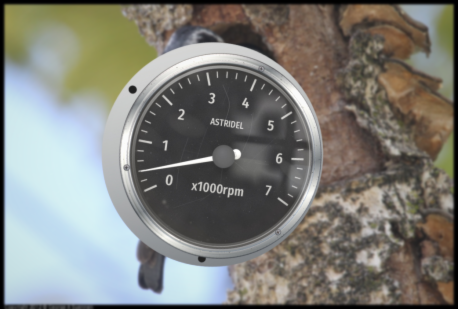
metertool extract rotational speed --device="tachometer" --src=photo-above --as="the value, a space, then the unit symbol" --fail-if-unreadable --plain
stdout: 400 rpm
